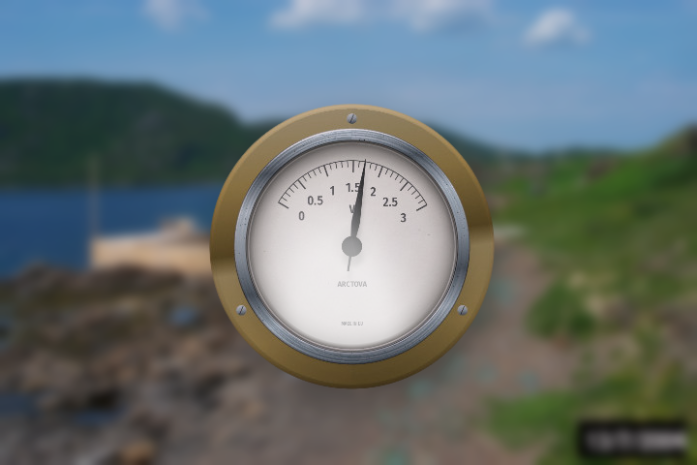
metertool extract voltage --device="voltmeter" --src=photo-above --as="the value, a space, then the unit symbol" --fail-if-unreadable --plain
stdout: 1.7 V
